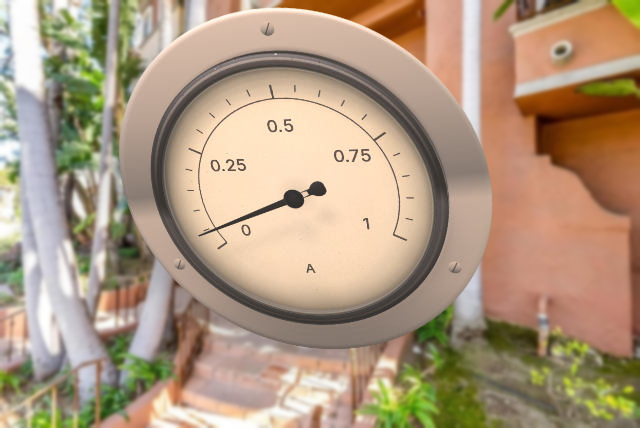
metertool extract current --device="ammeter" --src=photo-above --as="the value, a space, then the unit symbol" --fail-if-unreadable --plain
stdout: 0.05 A
